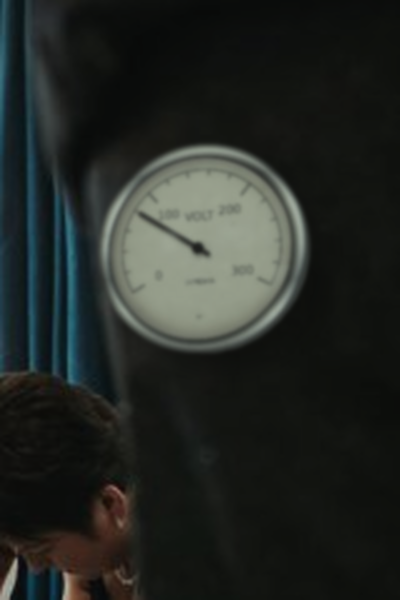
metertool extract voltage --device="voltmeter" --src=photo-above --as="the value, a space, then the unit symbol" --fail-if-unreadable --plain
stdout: 80 V
